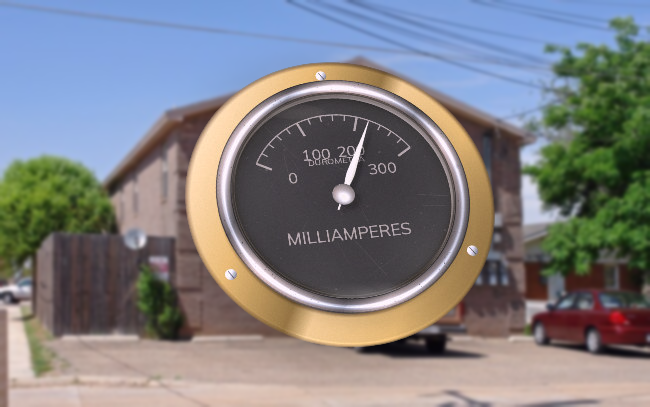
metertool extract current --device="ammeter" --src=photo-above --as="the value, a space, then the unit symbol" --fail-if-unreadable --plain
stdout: 220 mA
